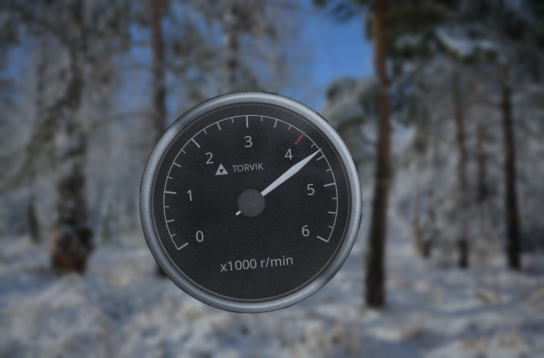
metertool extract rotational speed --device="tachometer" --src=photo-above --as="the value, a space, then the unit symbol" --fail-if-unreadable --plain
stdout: 4375 rpm
